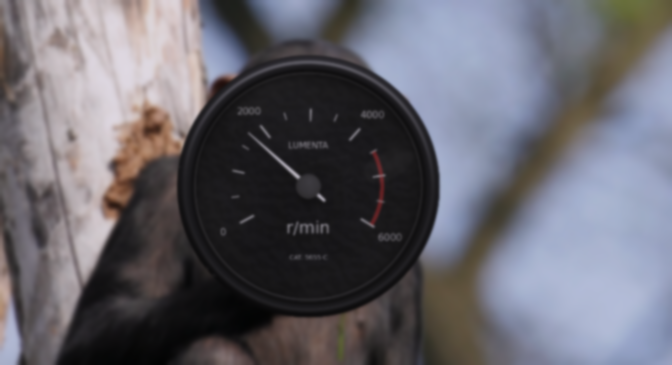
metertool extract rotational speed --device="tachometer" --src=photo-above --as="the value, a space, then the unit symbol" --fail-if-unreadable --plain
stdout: 1750 rpm
